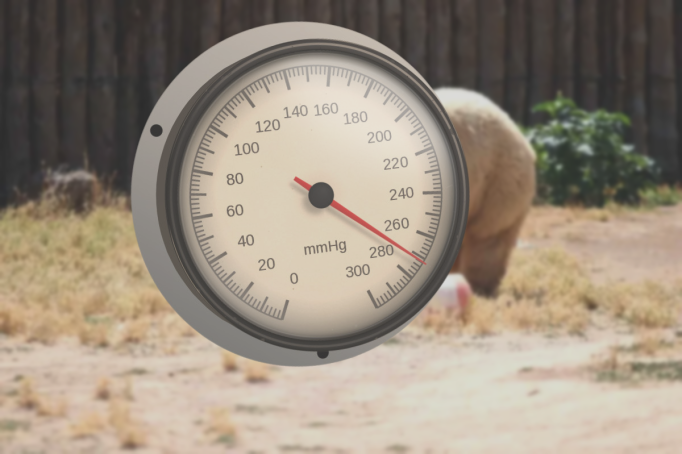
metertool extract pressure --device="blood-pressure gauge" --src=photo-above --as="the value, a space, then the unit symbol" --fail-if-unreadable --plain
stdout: 272 mmHg
